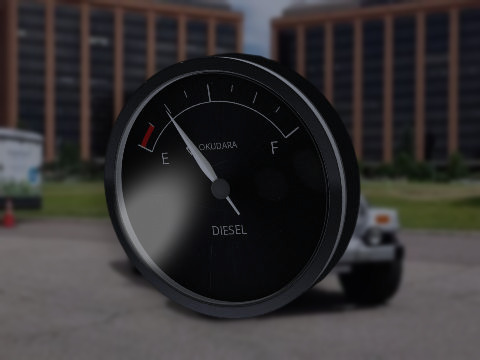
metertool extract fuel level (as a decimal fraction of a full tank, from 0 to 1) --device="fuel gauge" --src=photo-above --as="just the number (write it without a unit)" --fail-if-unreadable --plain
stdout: 0.25
